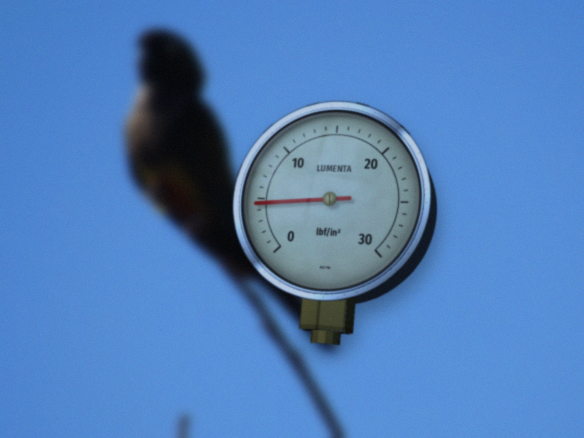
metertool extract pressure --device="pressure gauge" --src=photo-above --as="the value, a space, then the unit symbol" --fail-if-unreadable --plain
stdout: 4.5 psi
